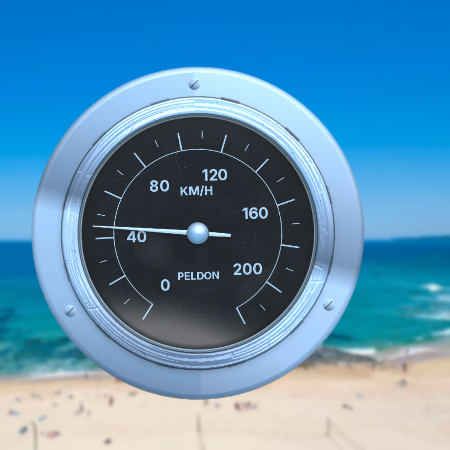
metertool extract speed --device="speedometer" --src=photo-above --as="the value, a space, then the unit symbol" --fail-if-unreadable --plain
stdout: 45 km/h
